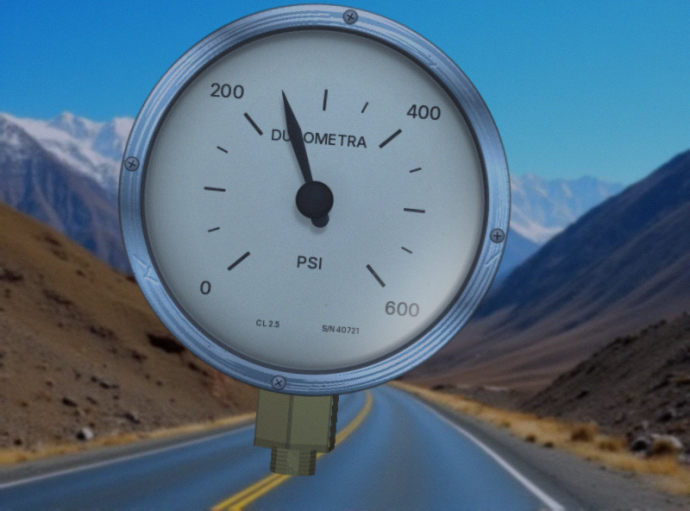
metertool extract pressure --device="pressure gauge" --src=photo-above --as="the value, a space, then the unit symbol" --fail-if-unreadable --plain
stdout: 250 psi
